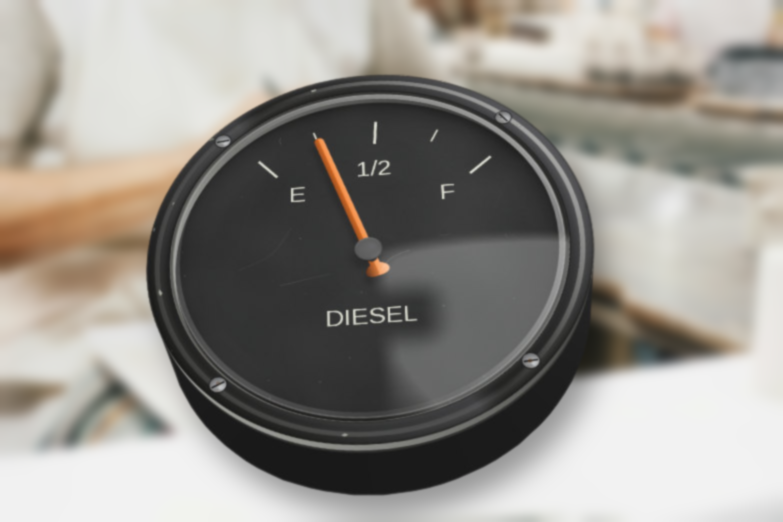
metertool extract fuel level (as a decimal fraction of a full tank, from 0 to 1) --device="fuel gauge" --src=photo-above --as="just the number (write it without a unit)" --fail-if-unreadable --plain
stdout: 0.25
